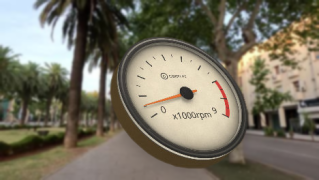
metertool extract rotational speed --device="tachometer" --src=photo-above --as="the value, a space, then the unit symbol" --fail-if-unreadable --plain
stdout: 500 rpm
